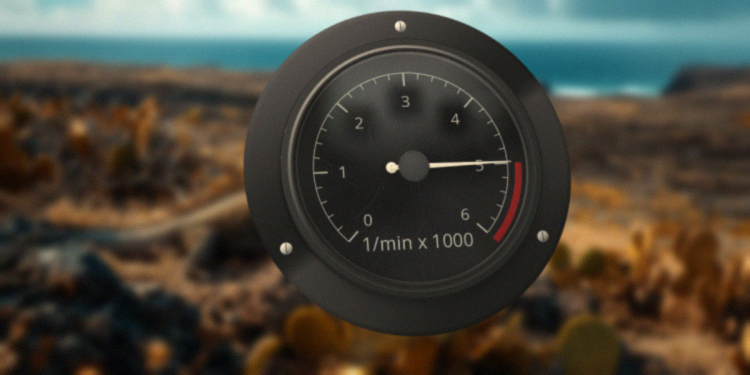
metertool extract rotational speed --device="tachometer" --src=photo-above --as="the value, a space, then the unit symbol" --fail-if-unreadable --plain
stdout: 5000 rpm
